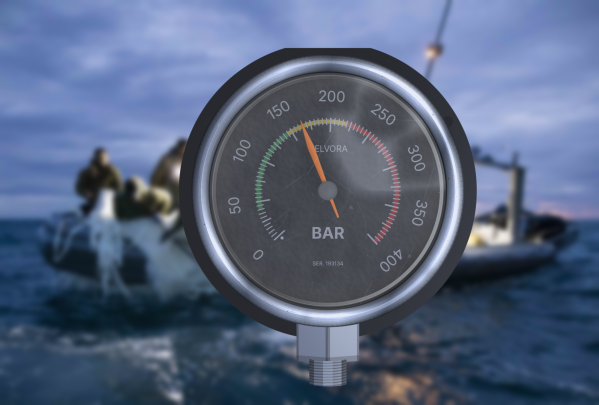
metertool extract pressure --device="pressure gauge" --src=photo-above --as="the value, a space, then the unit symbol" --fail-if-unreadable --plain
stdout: 165 bar
